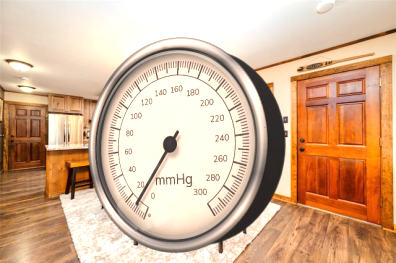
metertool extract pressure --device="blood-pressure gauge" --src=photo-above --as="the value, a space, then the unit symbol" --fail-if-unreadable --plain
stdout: 10 mmHg
